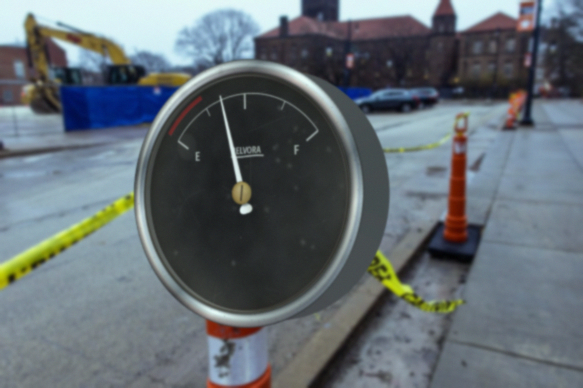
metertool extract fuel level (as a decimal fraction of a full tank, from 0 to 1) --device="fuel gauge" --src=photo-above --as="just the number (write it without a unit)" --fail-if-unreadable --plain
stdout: 0.375
